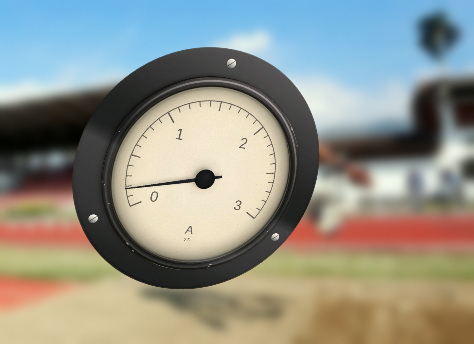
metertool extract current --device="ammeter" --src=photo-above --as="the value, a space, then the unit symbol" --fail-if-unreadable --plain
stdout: 0.2 A
